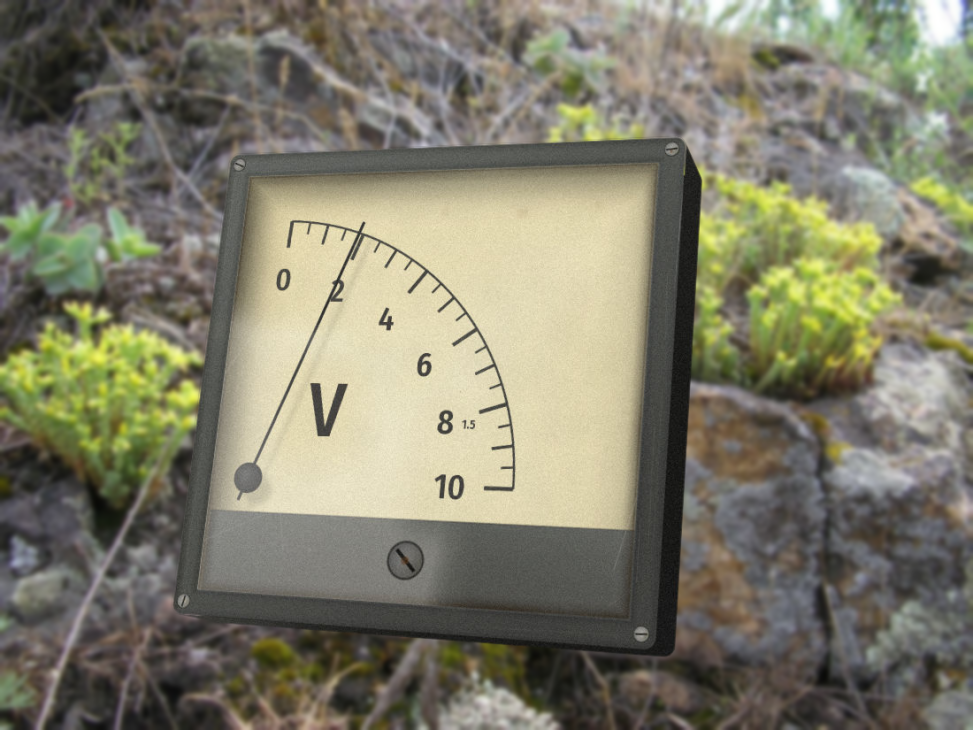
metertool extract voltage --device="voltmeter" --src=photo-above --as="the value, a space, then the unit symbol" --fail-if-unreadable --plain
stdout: 2 V
